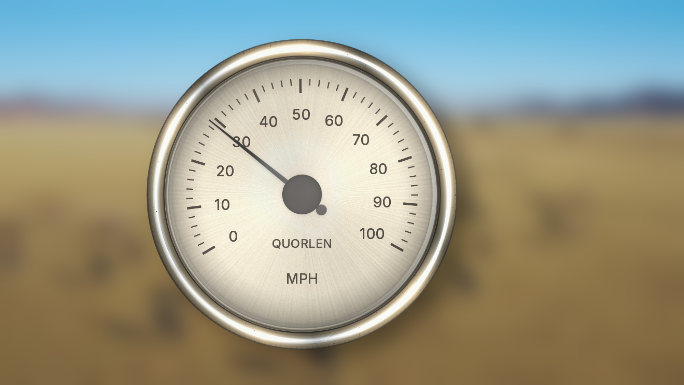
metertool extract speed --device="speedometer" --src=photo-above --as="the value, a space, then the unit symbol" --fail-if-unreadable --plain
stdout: 29 mph
